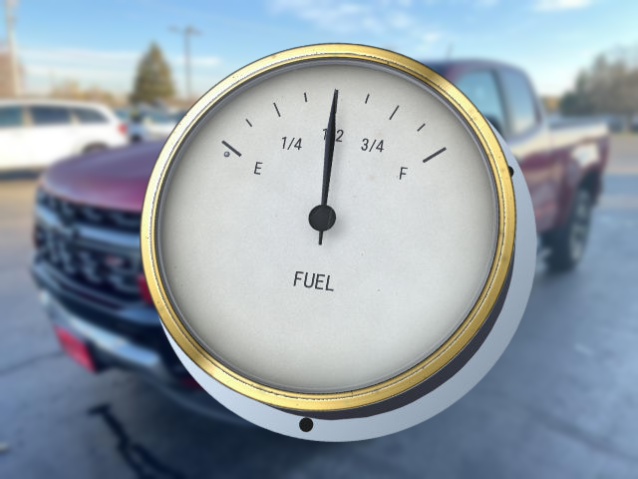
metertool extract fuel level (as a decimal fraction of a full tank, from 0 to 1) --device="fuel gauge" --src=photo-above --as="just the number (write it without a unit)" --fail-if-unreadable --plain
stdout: 0.5
